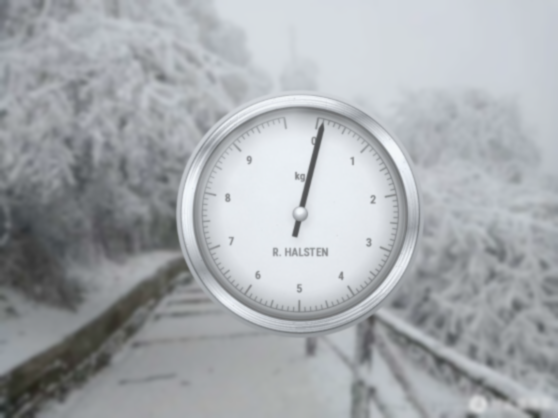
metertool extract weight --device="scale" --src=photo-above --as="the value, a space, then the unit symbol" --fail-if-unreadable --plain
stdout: 0.1 kg
